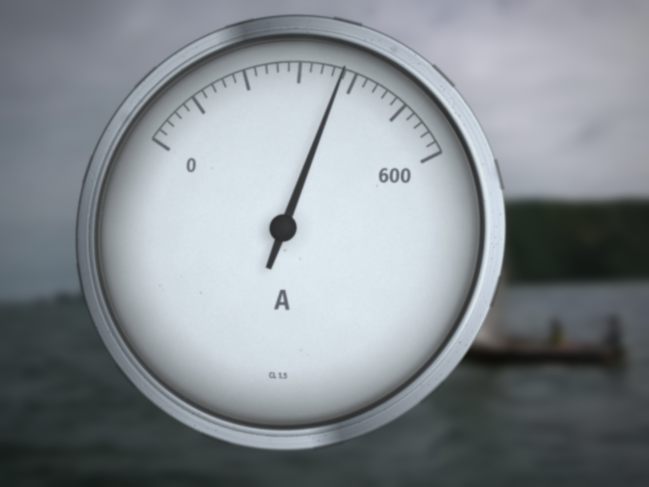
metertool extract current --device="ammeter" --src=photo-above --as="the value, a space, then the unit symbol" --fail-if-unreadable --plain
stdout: 380 A
